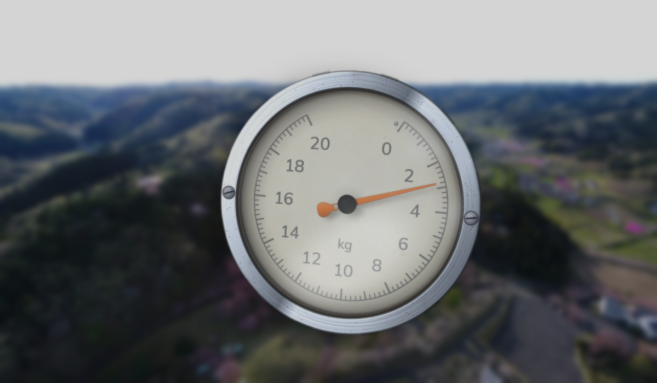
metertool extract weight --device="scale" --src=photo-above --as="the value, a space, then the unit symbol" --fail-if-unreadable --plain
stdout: 2.8 kg
